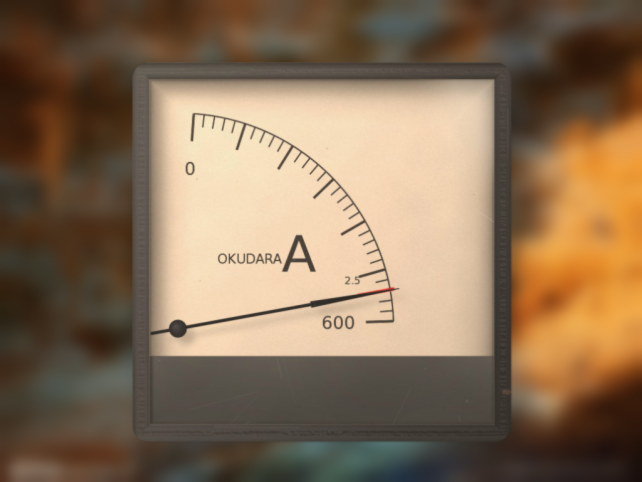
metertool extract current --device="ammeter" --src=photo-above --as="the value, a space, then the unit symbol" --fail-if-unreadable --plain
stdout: 540 A
